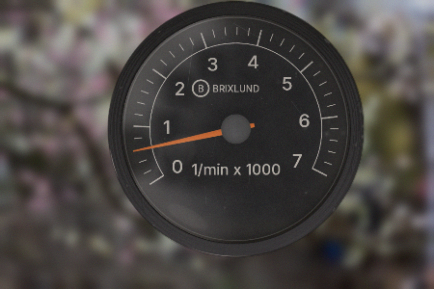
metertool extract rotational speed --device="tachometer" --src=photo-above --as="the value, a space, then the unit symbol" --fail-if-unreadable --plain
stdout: 600 rpm
